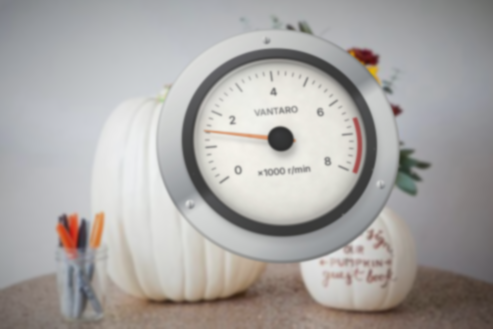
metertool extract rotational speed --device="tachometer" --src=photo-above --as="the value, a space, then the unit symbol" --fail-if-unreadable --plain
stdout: 1400 rpm
